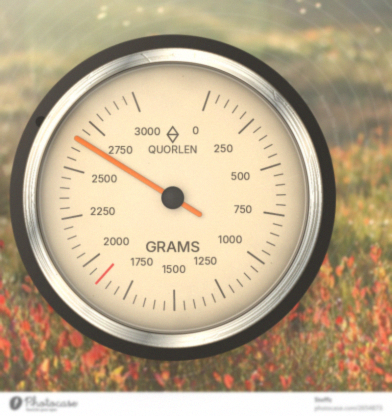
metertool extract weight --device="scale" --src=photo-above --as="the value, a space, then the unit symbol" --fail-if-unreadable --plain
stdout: 2650 g
